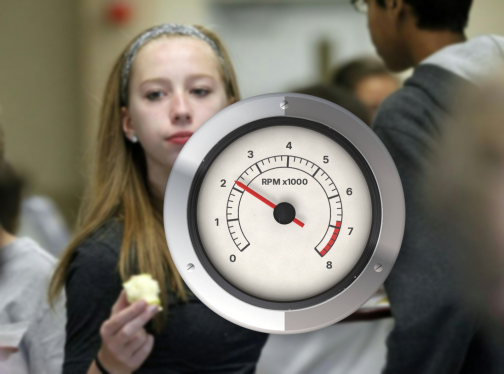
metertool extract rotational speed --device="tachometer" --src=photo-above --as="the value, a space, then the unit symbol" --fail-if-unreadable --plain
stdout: 2200 rpm
